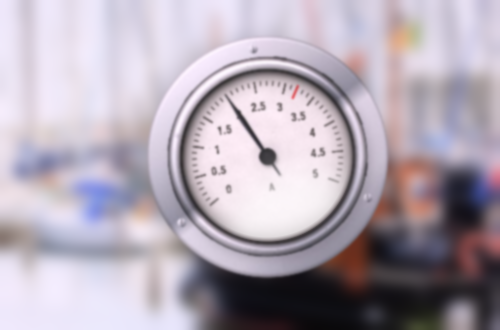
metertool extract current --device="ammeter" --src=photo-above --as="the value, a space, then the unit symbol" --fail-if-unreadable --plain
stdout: 2 A
